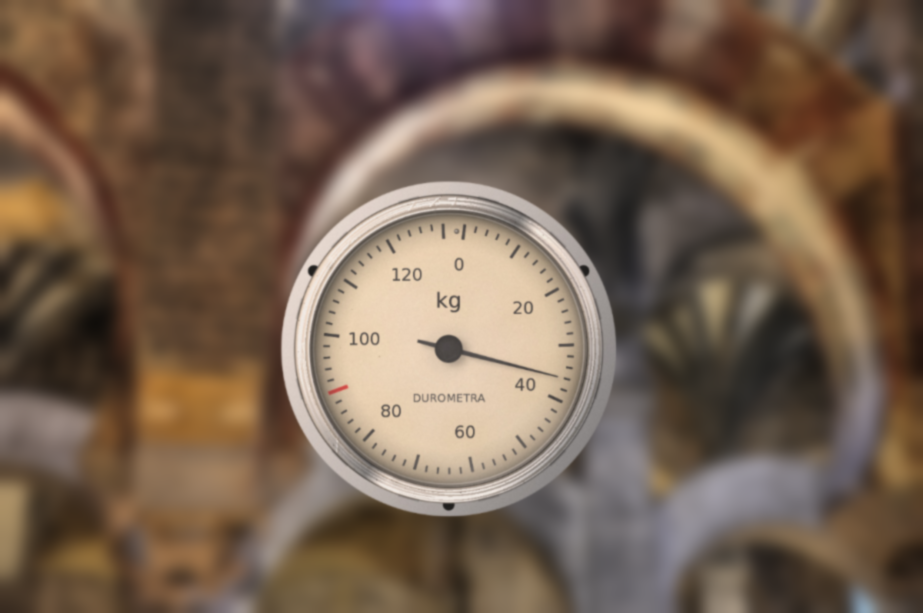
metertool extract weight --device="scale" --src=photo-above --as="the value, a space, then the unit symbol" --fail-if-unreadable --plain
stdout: 36 kg
